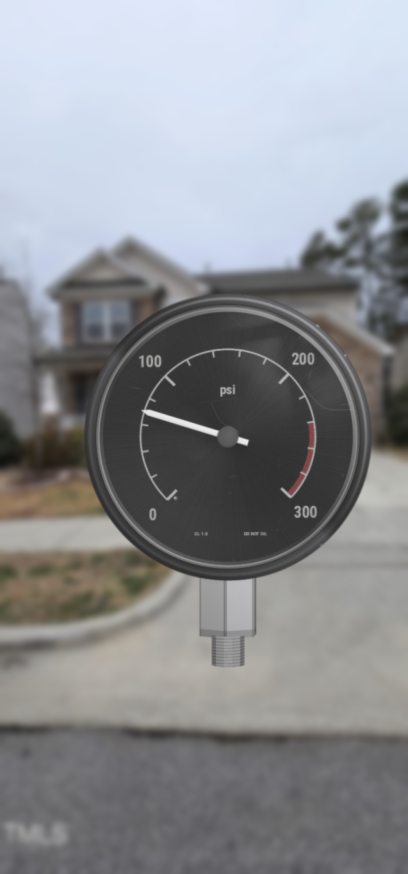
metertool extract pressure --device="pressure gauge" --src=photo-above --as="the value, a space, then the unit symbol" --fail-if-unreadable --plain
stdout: 70 psi
